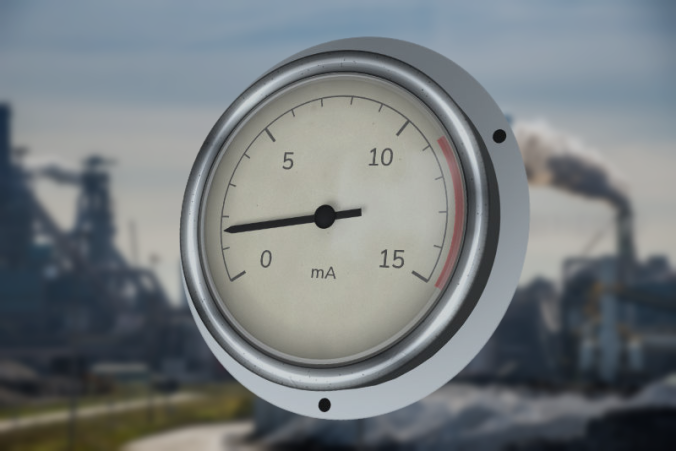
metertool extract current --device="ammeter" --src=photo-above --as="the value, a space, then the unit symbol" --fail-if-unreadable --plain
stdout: 1.5 mA
